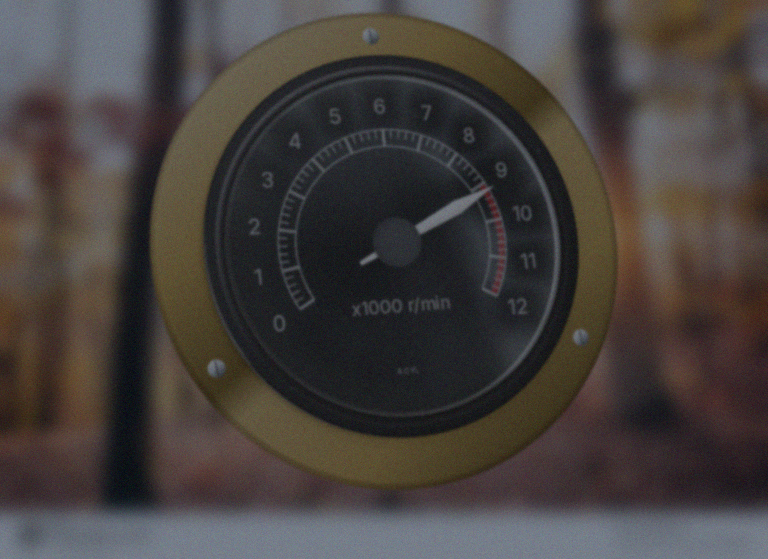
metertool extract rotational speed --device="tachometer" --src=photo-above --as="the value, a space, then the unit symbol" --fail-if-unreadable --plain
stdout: 9200 rpm
